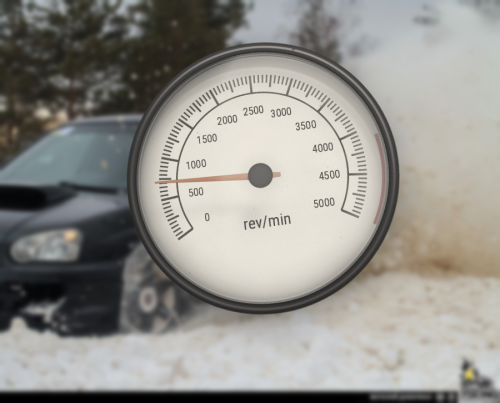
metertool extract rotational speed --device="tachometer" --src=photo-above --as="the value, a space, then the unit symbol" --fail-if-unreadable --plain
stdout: 700 rpm
